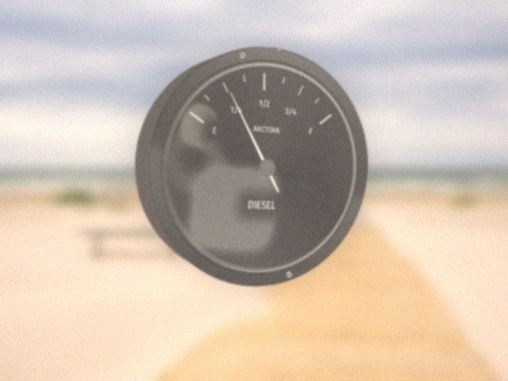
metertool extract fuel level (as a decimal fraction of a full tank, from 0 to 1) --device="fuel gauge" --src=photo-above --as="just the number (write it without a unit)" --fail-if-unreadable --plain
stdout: 0.25
